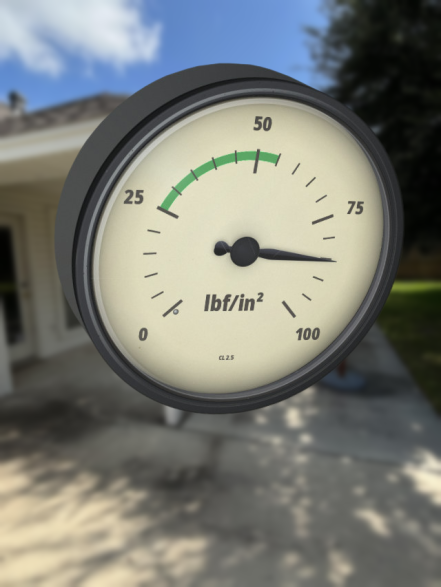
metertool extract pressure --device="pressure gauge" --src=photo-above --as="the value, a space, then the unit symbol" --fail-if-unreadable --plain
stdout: 85 psi
